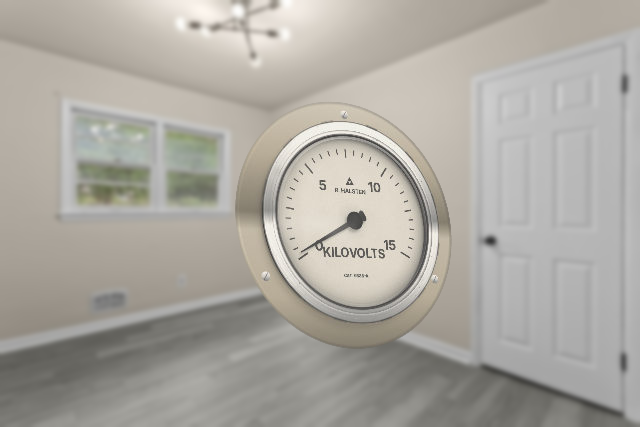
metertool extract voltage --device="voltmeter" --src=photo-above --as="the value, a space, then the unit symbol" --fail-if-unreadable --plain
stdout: 0.25 kV
